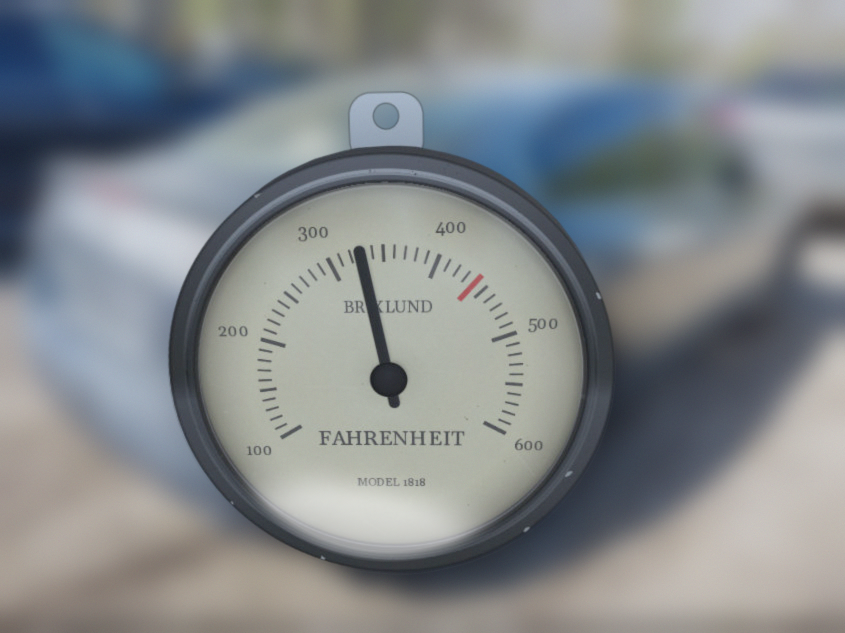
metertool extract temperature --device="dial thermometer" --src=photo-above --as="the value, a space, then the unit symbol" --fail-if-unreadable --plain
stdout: 330 °F
